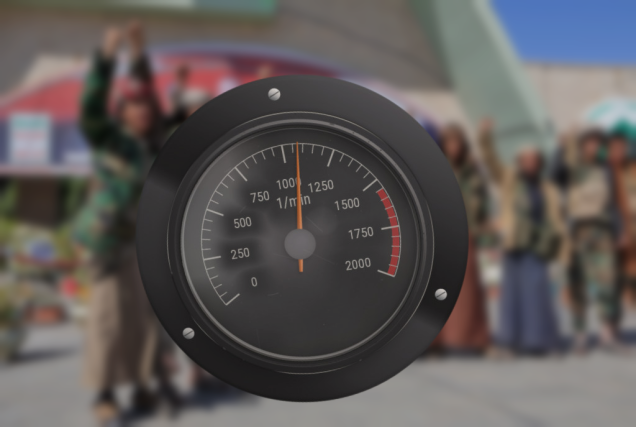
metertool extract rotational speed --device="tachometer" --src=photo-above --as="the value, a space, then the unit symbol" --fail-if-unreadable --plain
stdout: 1075 rpm
